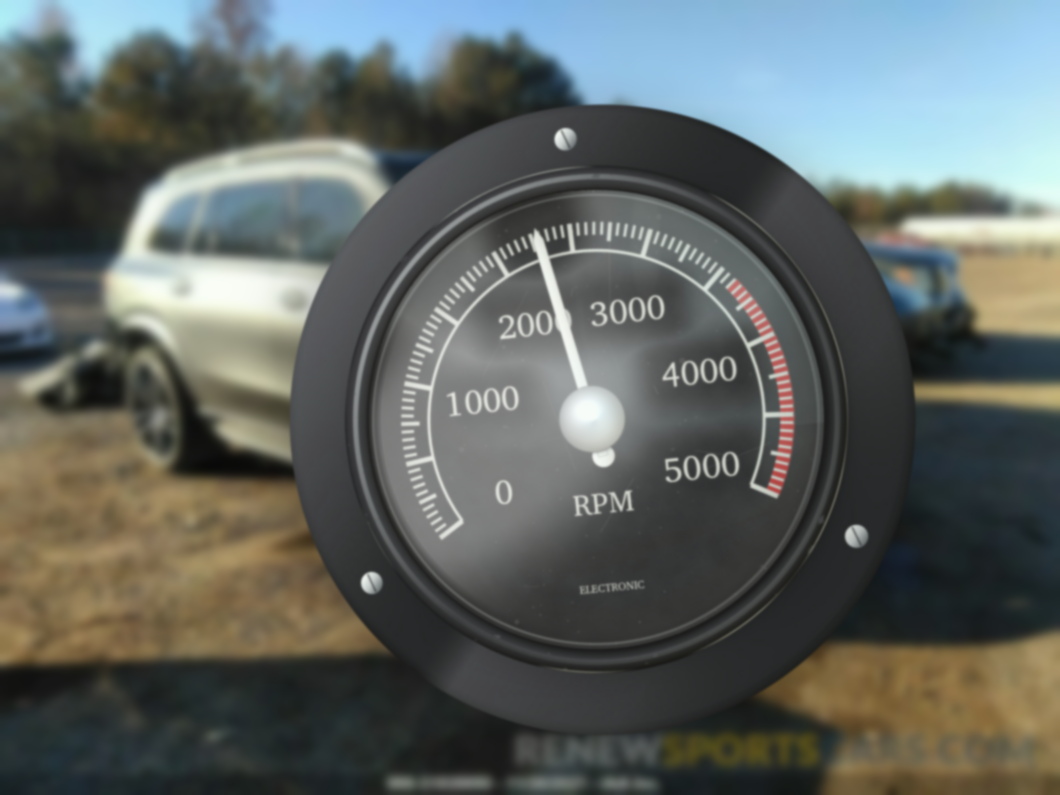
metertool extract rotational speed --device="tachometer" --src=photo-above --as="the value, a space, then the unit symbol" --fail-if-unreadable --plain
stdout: 2300 rpm
